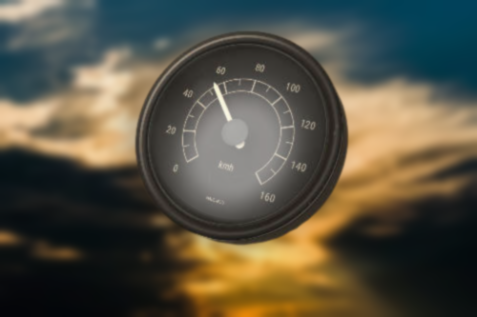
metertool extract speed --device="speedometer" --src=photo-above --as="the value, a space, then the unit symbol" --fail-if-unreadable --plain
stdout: 55 km/h
